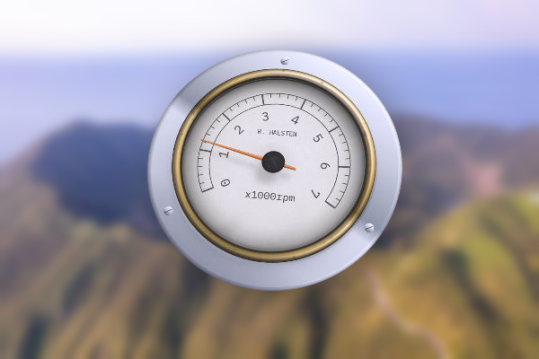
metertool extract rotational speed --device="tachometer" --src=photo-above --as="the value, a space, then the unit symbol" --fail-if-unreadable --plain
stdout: 1200 rpm
